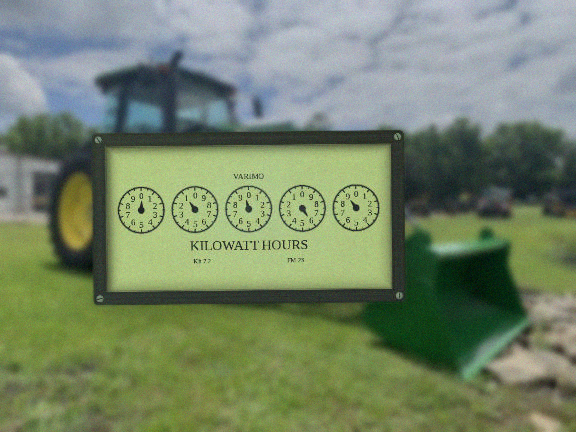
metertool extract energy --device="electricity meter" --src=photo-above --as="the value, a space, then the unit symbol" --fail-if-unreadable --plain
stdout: 959 kWh
